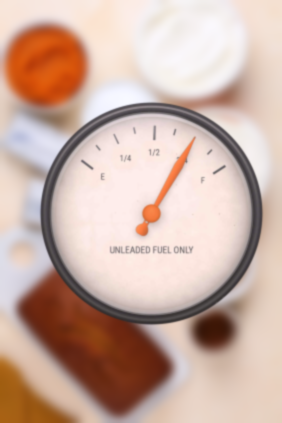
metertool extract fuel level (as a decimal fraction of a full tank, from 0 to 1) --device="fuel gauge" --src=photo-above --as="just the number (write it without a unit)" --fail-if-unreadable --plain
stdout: 0.75
